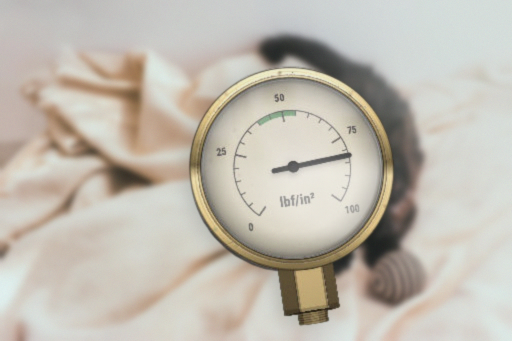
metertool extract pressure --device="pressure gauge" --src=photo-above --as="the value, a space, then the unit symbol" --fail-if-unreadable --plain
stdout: 82.5 psi
